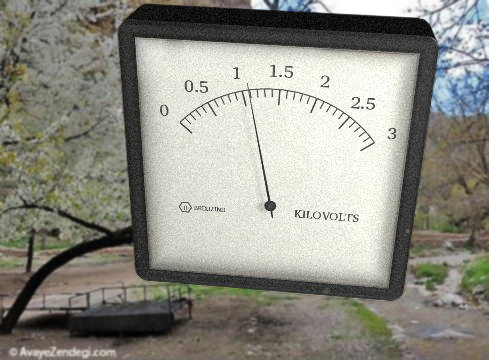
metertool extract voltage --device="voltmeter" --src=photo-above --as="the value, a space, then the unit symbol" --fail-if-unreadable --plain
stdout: 1.1 kV
